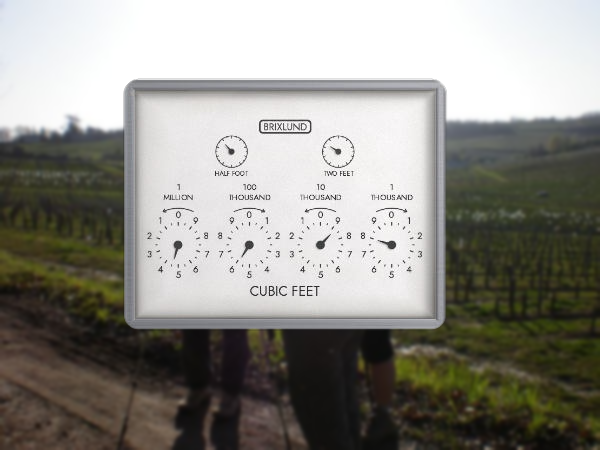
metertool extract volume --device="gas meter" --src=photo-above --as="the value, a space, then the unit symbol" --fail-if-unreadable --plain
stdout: 458800 ft³
